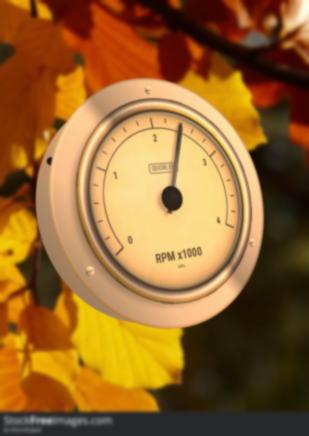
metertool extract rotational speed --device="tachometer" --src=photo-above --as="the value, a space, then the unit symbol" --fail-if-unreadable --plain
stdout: 2400 rpm
